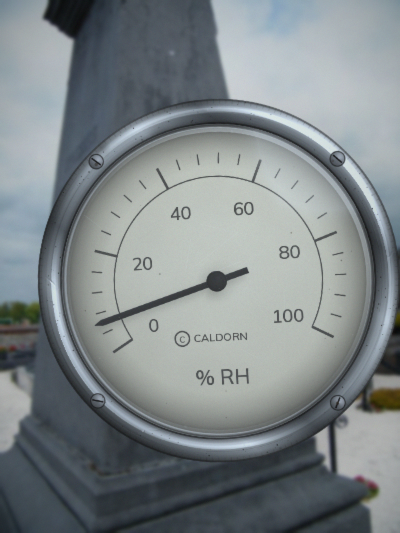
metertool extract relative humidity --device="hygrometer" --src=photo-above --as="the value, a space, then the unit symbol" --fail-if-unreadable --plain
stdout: 6 %
